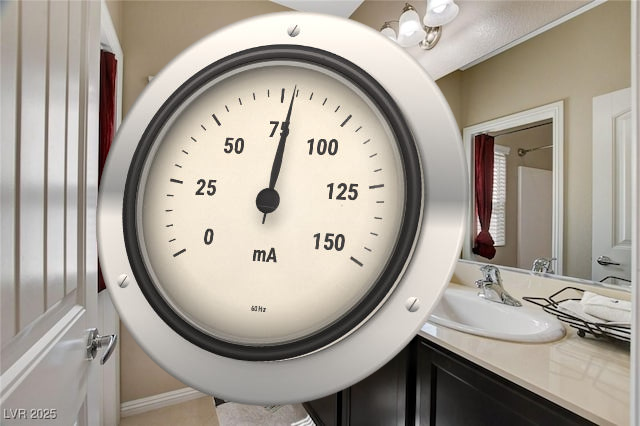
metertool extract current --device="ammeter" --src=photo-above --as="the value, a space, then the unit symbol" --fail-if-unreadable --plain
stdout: 80 mA
